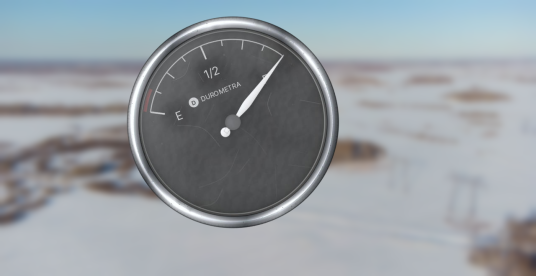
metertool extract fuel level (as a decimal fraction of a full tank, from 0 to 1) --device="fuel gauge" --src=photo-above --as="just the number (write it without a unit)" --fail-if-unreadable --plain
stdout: 1
